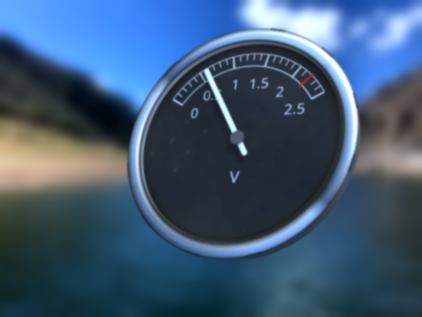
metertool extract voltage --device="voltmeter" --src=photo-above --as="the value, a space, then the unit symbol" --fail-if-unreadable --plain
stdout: 0.6 V
